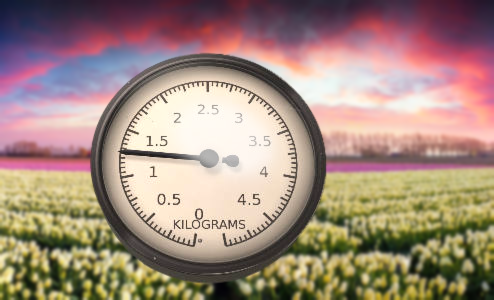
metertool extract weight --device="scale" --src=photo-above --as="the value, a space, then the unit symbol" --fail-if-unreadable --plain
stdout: 1.25 kg
